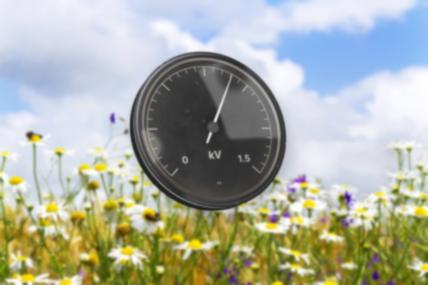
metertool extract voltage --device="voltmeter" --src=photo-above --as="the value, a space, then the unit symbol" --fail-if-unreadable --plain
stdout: 0.9 kV
